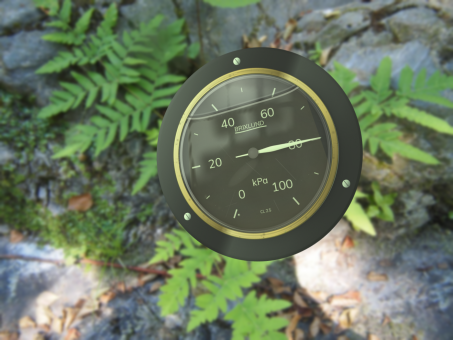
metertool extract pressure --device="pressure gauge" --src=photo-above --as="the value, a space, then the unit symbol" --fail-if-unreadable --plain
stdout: 80 kPa
